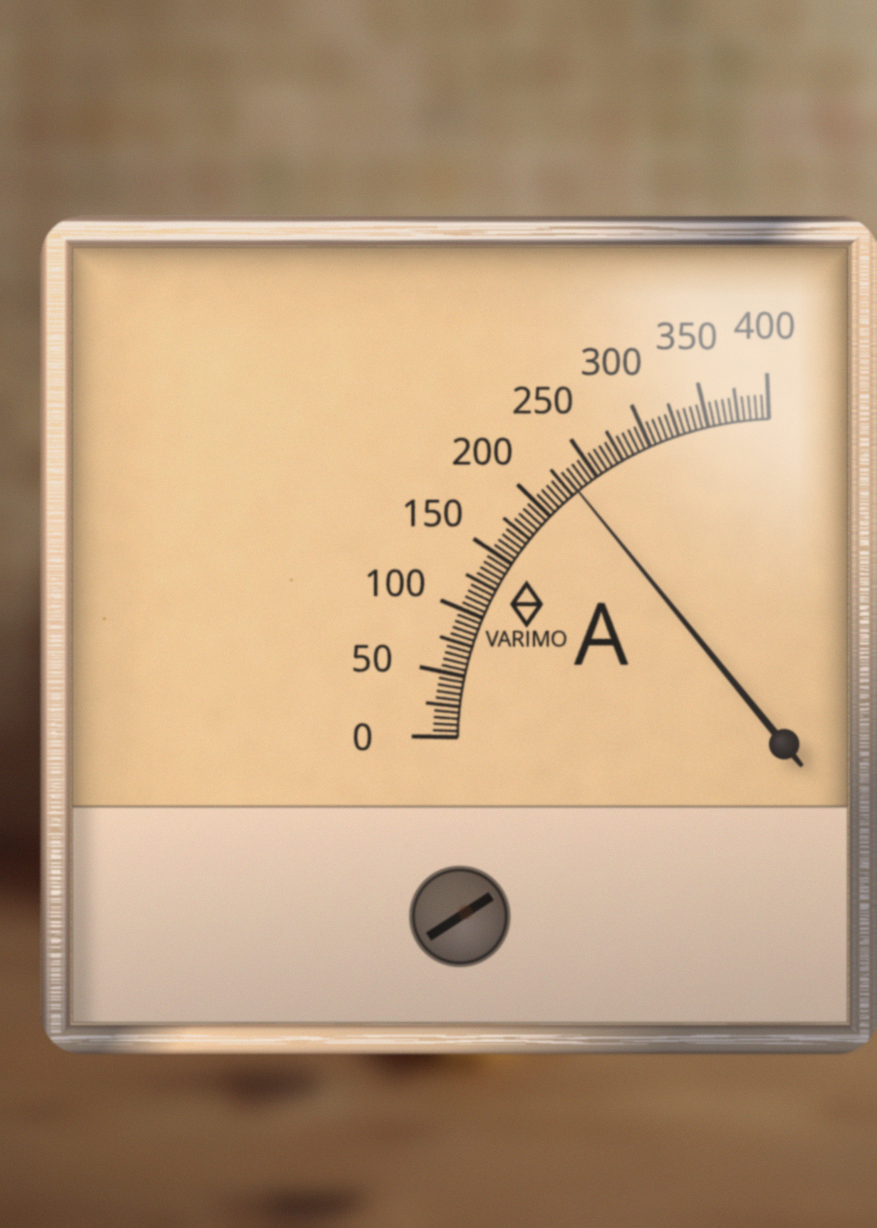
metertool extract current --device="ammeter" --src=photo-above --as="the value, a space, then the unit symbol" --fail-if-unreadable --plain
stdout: 230 A
